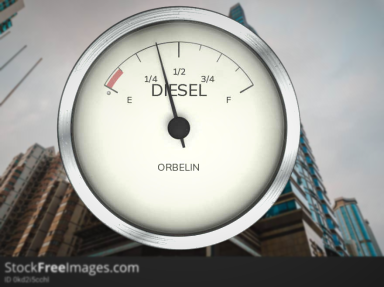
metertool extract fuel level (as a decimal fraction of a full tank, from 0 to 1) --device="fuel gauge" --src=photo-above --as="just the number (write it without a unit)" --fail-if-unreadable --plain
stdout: 0.375
